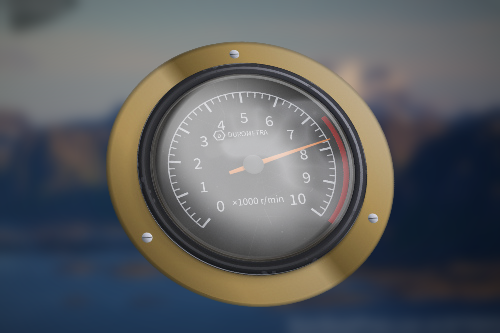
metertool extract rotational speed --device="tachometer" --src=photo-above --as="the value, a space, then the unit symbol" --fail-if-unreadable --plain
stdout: 7800 rpm
